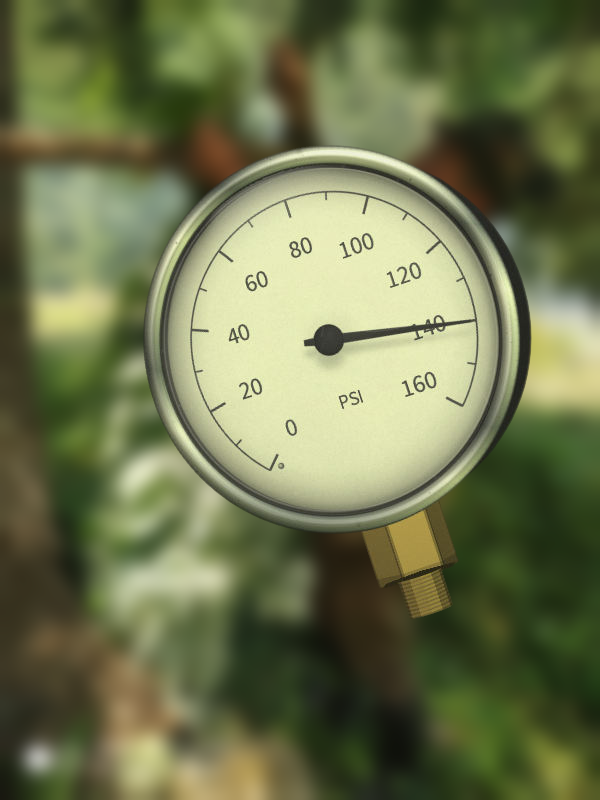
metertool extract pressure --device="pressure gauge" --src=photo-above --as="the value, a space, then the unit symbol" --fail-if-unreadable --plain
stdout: 140 psi
